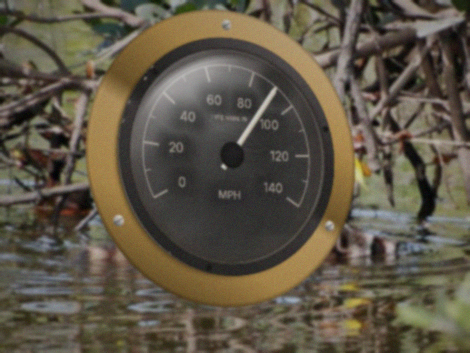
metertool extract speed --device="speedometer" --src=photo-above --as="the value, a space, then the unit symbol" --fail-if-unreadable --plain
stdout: 90 mph
